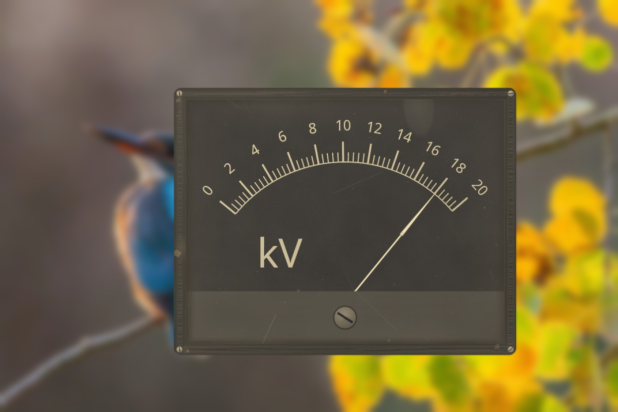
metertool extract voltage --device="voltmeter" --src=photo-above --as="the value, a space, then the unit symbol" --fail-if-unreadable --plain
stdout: 18 kV
